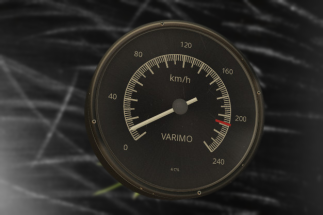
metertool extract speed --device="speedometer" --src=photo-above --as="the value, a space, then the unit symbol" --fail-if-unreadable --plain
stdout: 10 km/h
